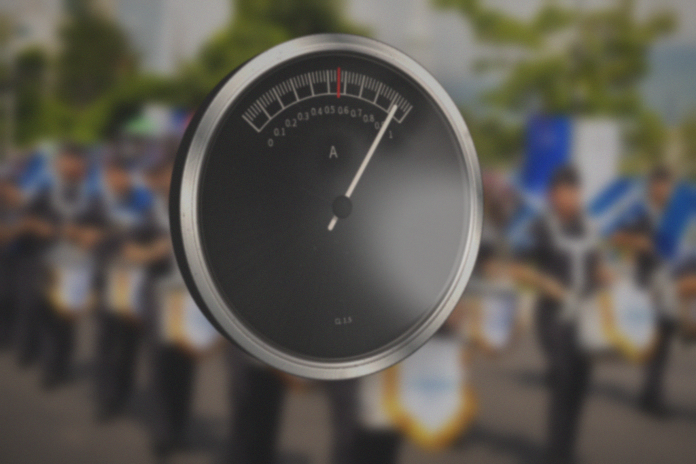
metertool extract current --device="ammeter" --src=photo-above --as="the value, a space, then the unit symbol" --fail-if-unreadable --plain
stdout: 0.9 A
